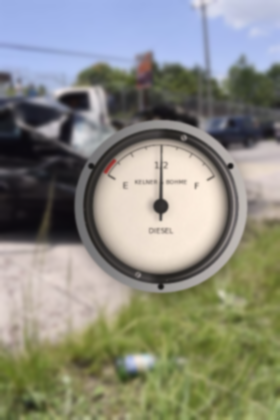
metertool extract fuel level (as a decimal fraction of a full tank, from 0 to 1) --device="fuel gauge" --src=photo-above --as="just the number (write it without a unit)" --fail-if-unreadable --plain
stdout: 0.5
